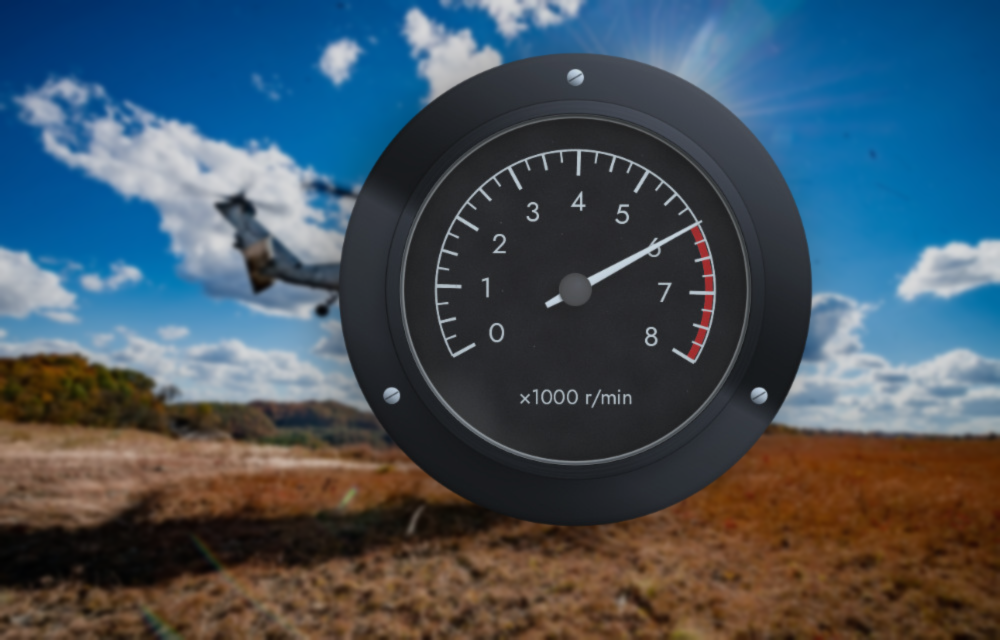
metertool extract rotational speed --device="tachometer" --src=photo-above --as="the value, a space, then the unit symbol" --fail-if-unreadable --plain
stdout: 6000 rpm
